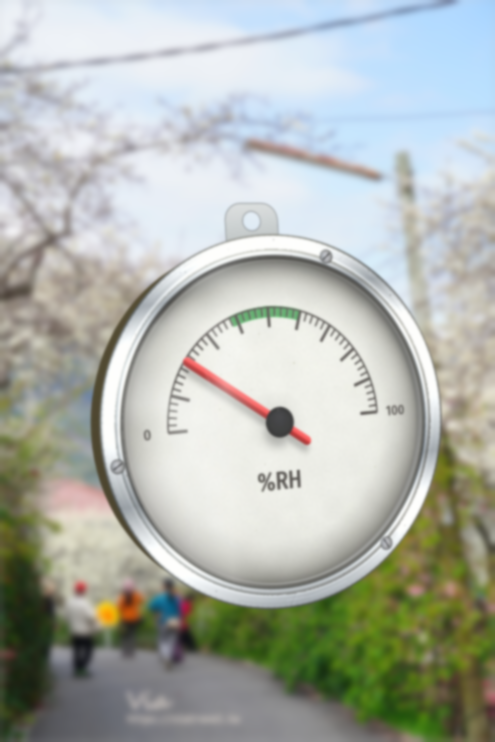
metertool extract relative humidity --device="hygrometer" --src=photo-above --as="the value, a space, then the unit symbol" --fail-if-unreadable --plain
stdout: 20 %
